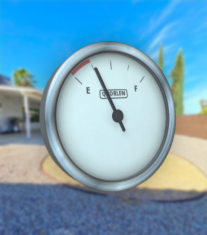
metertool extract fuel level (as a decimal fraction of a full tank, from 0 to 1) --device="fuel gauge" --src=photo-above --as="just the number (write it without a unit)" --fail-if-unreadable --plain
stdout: 0.25
